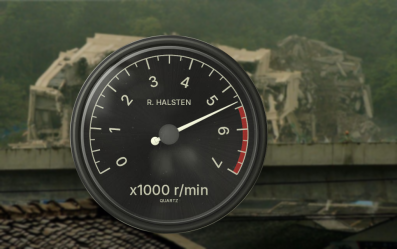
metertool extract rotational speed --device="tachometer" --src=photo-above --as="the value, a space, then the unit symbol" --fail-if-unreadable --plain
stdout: 5375 rpm
